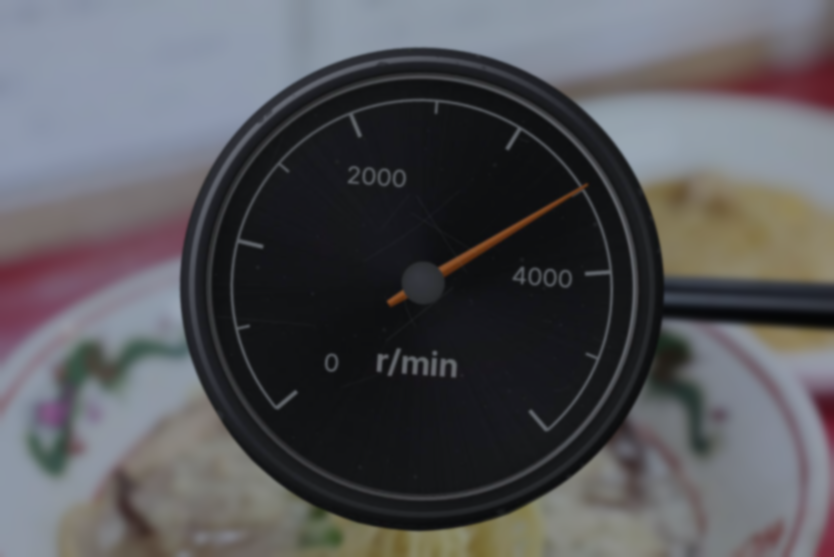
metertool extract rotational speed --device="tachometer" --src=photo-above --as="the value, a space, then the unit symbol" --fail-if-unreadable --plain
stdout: 3500 rpm
